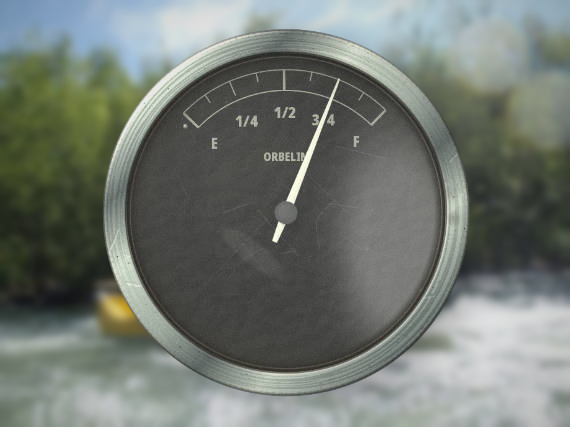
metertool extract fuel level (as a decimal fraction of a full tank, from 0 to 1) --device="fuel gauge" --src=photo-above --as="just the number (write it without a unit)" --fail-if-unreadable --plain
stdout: 0.75
